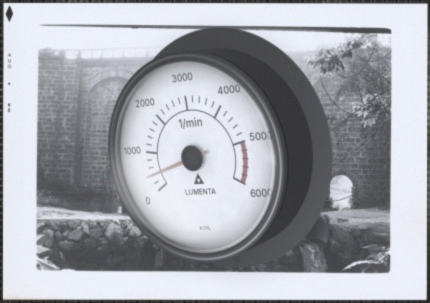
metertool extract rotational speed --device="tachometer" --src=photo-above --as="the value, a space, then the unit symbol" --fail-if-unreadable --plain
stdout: 400 rpm
